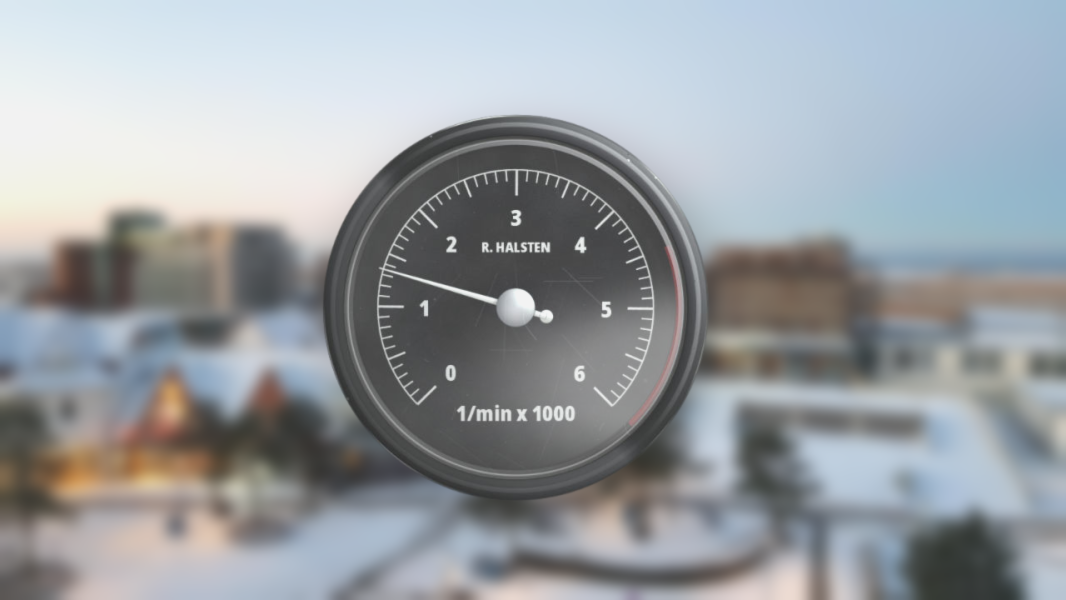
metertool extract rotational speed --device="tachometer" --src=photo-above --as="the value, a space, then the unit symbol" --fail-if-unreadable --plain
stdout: 1350 rpm
